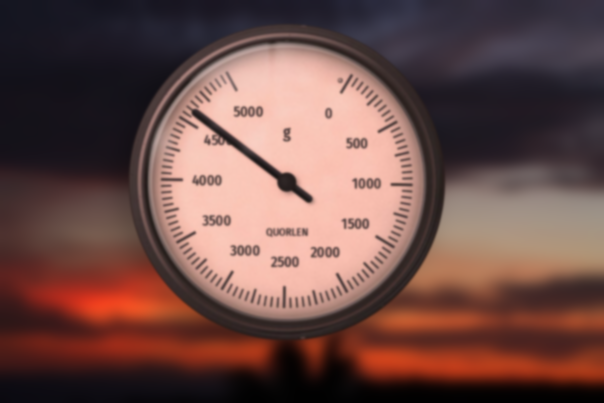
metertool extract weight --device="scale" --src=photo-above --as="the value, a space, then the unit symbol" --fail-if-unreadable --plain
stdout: 4600 g
